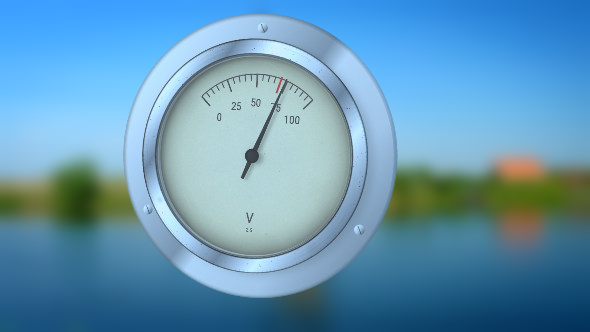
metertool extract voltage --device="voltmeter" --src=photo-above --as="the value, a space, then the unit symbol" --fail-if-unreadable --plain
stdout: 75 V
